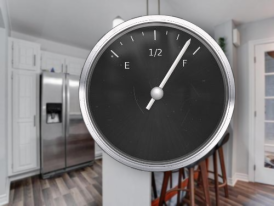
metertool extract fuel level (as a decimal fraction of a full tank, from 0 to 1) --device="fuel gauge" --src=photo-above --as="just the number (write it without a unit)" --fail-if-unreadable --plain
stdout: 0.875
